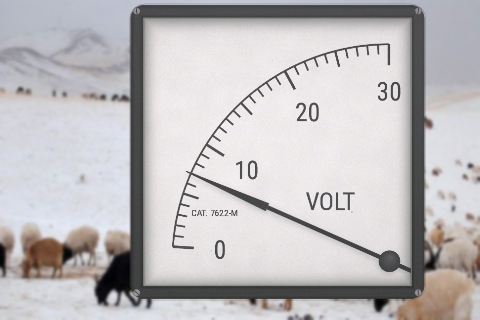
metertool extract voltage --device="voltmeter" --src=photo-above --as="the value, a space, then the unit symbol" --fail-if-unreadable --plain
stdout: 7 V
